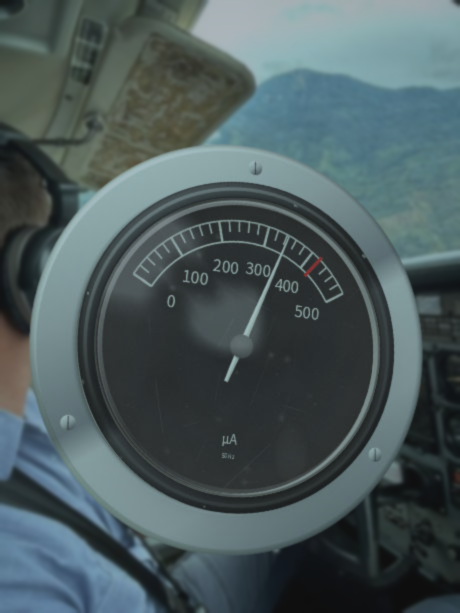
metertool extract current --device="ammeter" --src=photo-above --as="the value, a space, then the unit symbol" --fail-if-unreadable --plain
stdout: 340 µA
